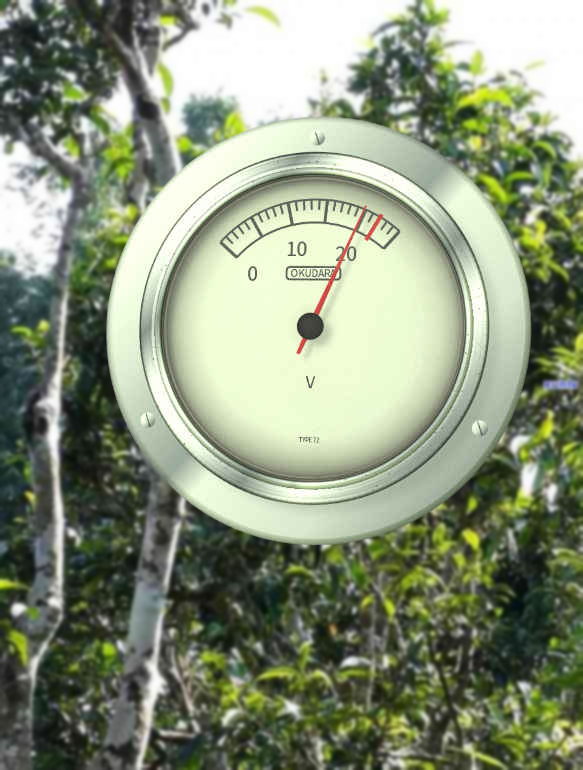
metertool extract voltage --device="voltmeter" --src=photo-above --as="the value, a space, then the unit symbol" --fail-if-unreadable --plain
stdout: 20 V
